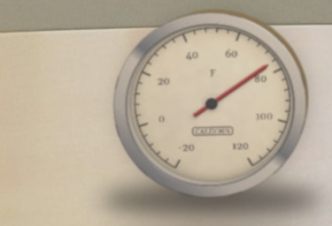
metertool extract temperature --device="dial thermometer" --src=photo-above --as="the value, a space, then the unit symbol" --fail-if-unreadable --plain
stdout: 76 °F
